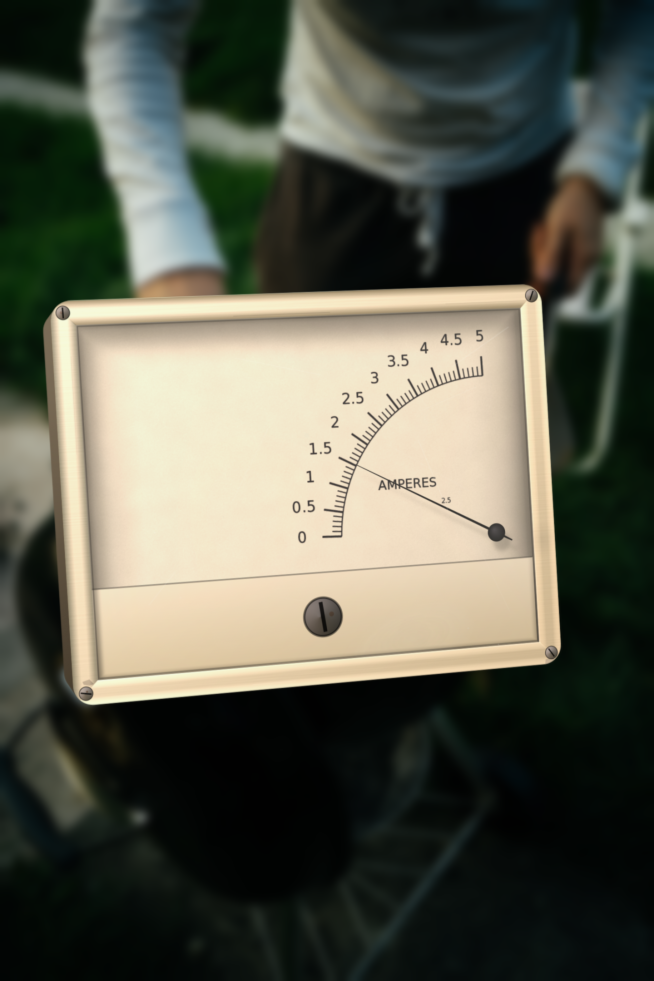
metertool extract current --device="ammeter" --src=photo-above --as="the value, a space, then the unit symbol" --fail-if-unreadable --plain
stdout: 1.5 A
